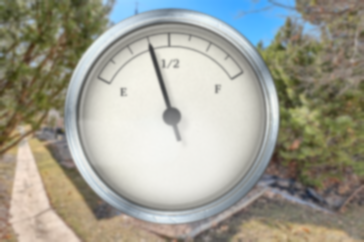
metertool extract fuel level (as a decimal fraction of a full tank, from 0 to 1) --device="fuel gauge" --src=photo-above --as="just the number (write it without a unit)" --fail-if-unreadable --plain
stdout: 0.375
